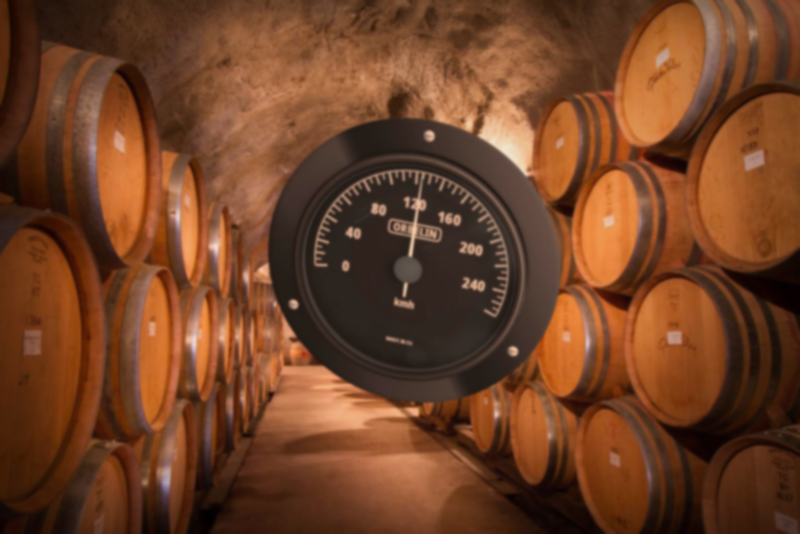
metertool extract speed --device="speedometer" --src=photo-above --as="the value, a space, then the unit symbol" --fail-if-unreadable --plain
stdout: 125 km/h
